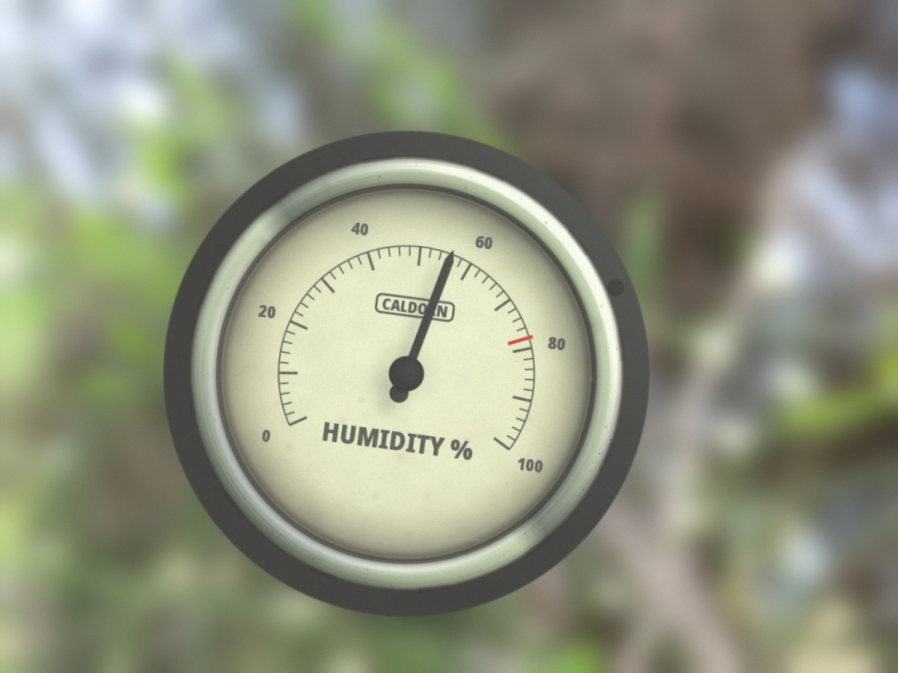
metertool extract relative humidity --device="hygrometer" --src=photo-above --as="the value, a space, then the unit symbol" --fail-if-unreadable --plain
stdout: 56 %
